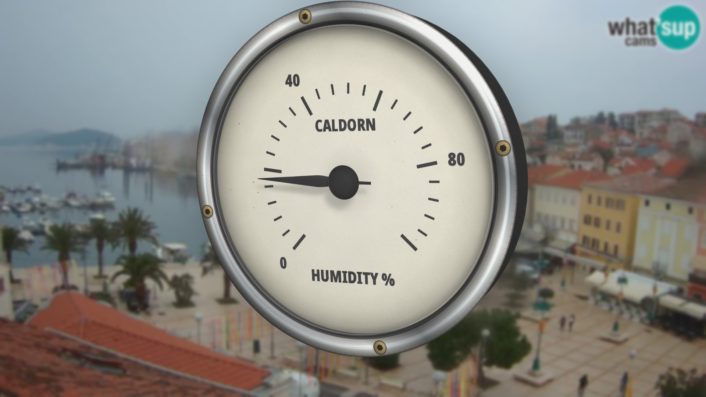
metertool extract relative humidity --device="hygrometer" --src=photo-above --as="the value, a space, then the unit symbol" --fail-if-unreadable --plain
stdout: 18 %
